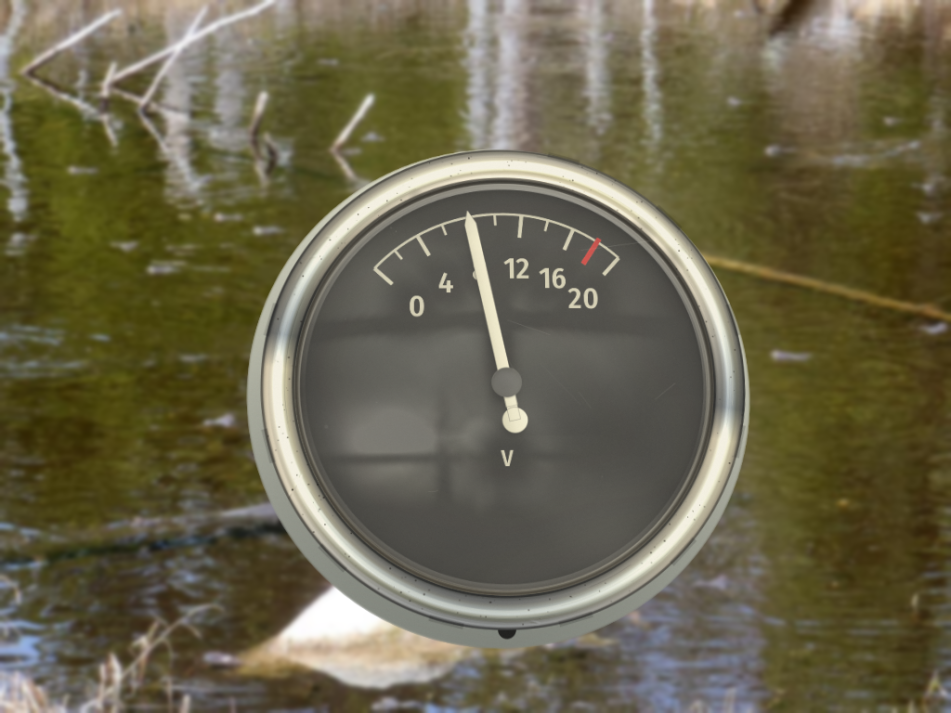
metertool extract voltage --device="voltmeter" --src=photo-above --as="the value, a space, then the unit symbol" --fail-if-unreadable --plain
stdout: 8 V
